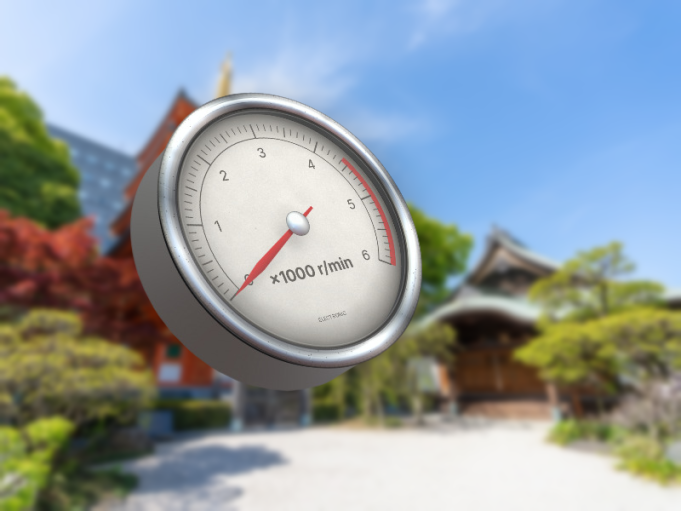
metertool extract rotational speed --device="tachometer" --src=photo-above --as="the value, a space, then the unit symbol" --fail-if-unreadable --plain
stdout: 0 rpm
